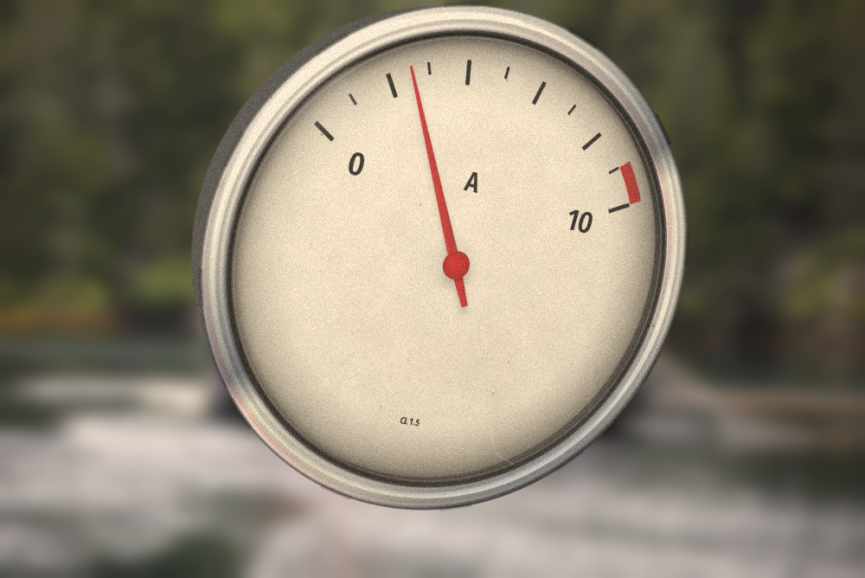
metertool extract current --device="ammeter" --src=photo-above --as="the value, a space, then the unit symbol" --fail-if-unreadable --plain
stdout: 2.5 A
